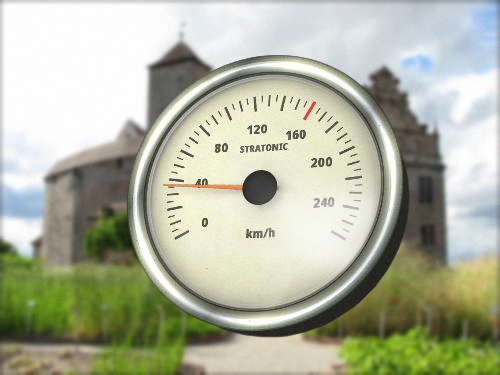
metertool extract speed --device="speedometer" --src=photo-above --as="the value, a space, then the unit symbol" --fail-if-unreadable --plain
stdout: 35 km/h
